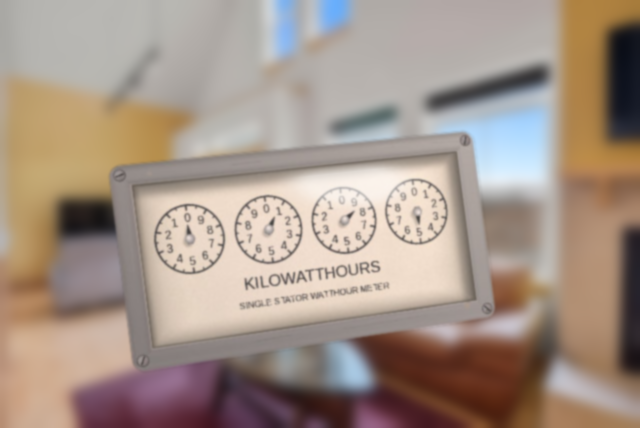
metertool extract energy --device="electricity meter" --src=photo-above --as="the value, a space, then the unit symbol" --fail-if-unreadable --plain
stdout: 85 kWh
